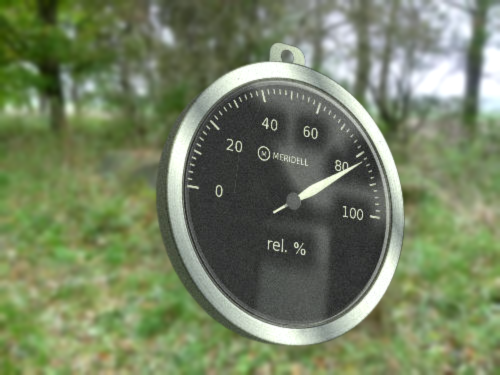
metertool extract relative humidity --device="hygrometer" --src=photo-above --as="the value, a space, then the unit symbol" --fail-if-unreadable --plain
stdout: 82 %
